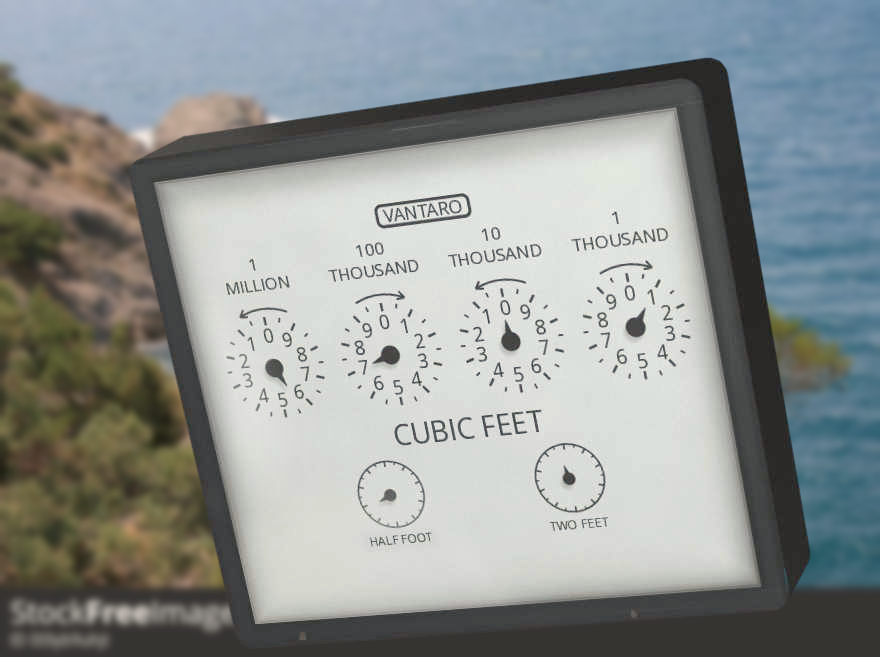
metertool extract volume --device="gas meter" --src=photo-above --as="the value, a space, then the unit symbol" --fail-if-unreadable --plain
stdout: 570100 ft³
